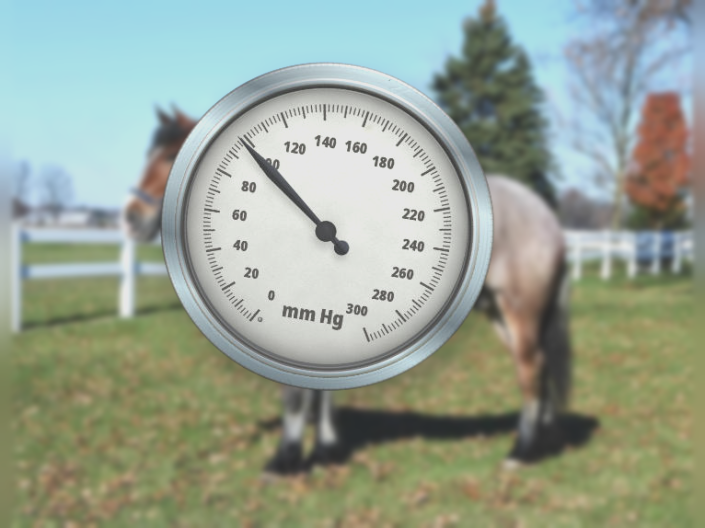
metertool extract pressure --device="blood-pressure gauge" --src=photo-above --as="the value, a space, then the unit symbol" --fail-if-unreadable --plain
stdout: 98 mmHg
